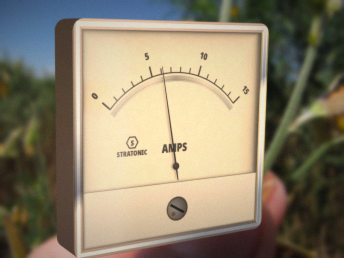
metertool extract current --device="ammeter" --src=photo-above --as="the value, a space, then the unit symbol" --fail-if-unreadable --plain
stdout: 6 A
